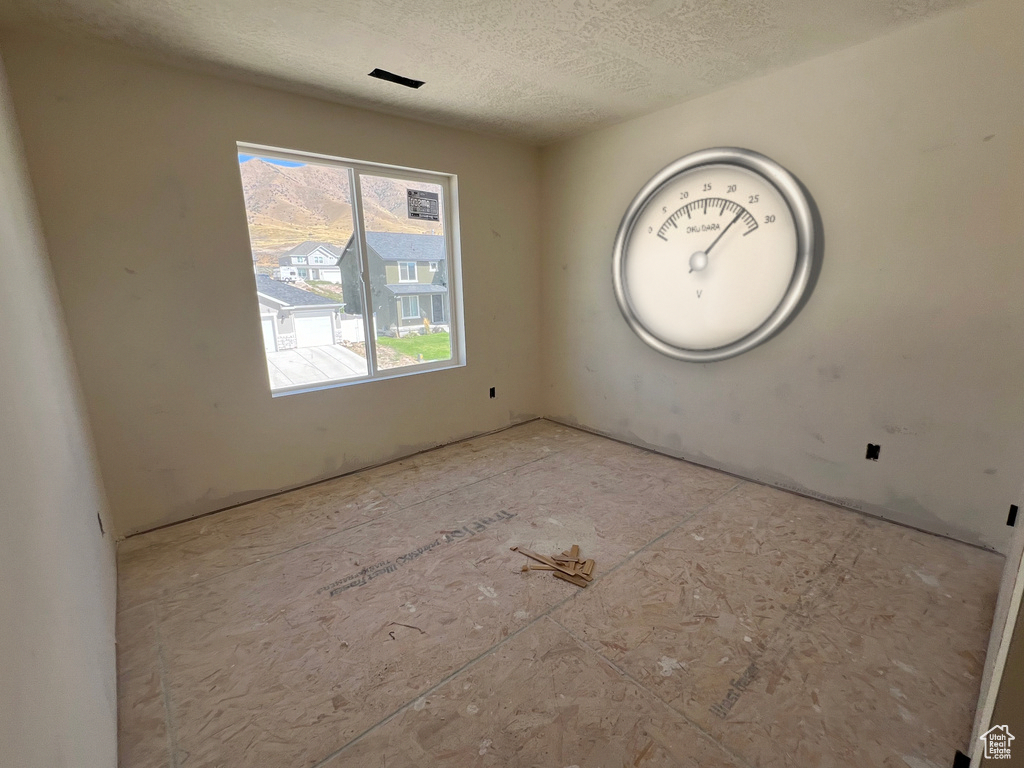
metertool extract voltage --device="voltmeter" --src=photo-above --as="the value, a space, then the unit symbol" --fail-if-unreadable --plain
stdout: 25 V
